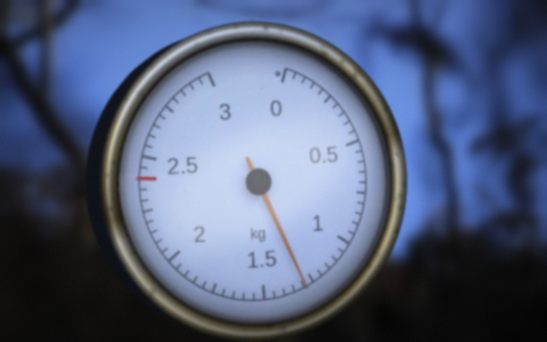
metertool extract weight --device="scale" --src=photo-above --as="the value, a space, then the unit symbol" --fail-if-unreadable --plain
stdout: 1.3 kg
